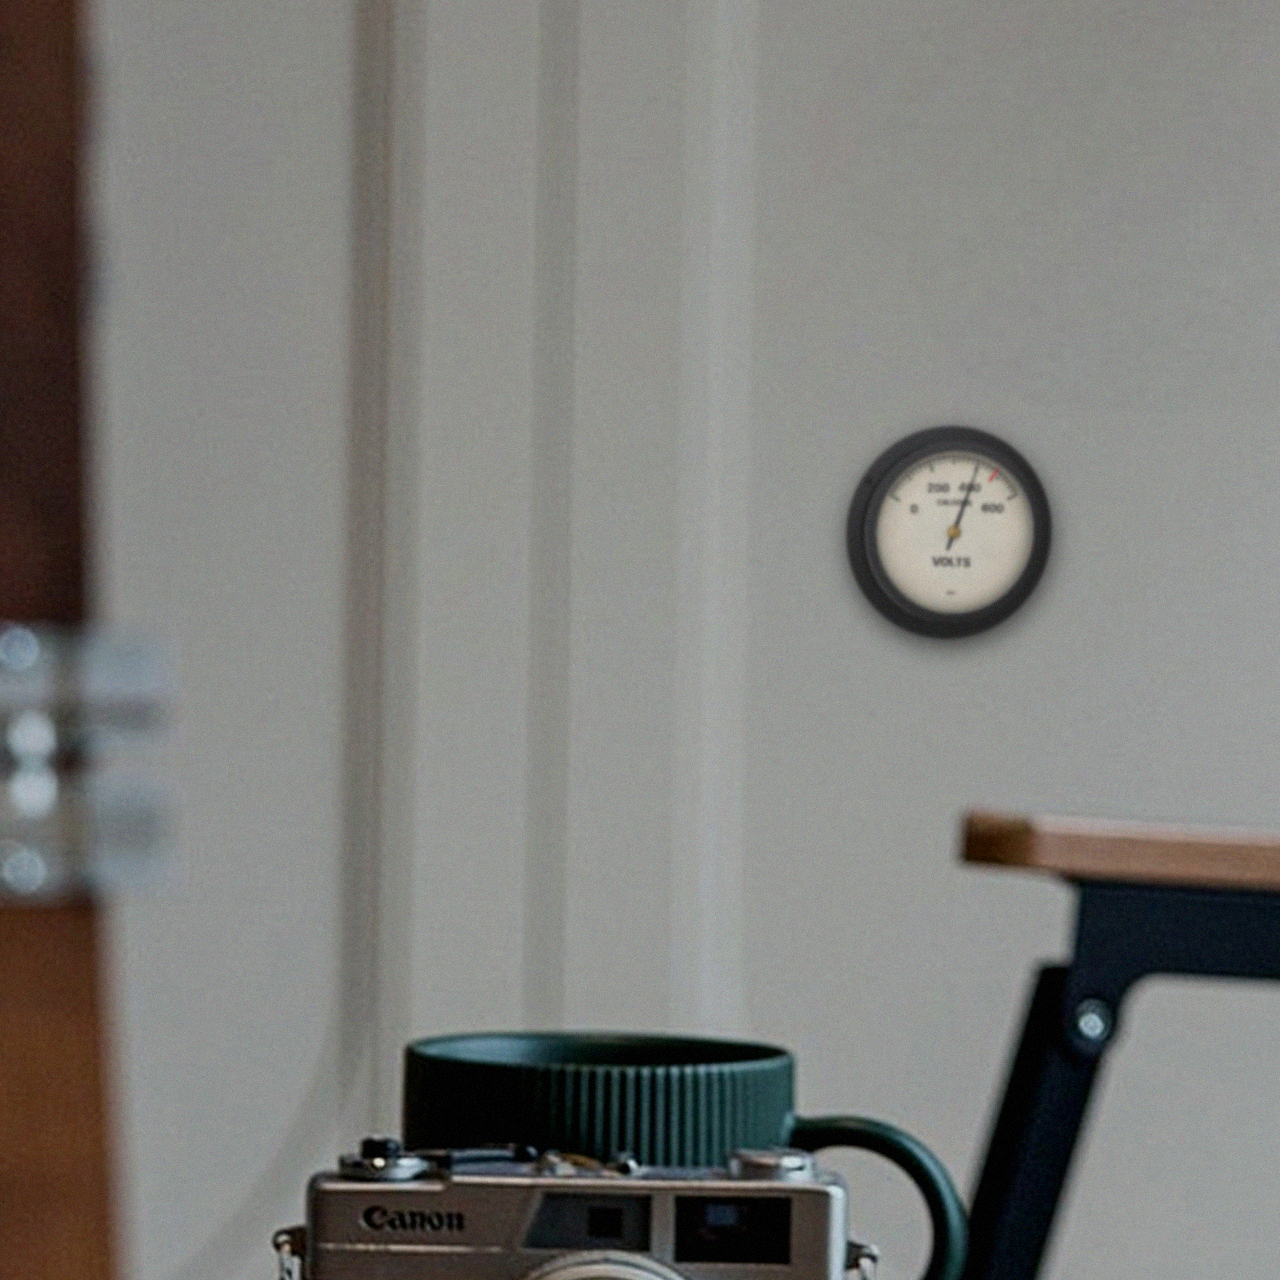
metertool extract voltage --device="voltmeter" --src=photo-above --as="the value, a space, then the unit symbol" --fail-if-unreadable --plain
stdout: 400 V
